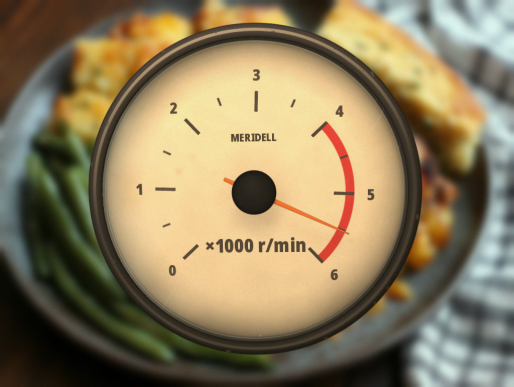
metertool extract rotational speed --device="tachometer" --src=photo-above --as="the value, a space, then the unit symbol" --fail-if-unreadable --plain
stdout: 5500 rpm
